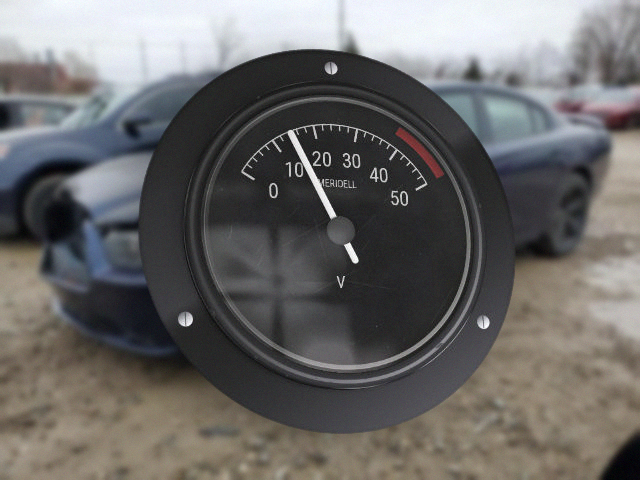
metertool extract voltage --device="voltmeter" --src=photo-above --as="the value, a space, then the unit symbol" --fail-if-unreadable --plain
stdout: 14 V
